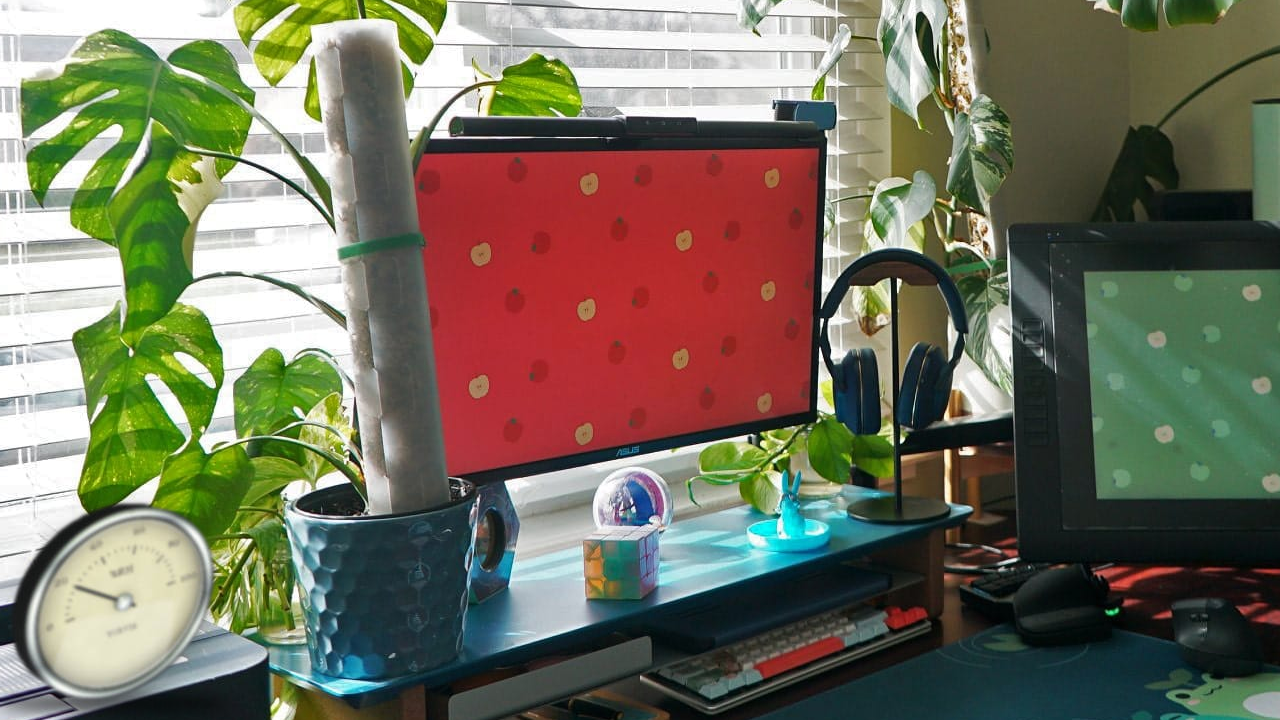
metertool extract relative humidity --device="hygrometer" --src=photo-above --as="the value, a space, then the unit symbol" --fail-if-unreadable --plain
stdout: 20 %
